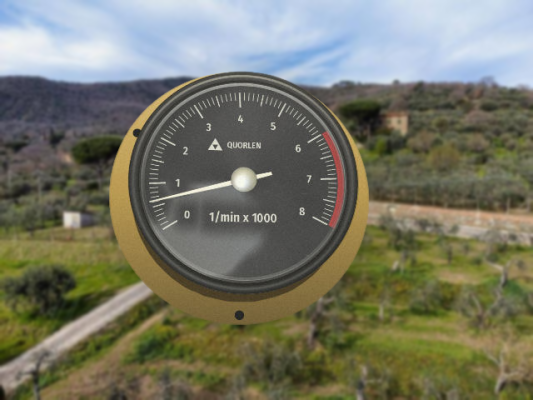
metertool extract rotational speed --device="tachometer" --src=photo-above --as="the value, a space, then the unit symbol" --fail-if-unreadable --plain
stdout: 600 rpm
